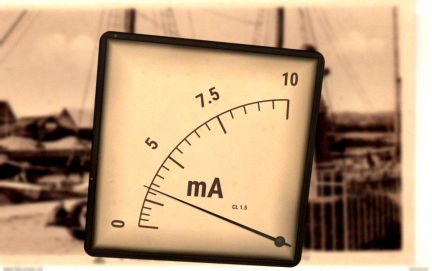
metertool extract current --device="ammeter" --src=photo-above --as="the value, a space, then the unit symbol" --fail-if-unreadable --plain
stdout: 3.25 mA
